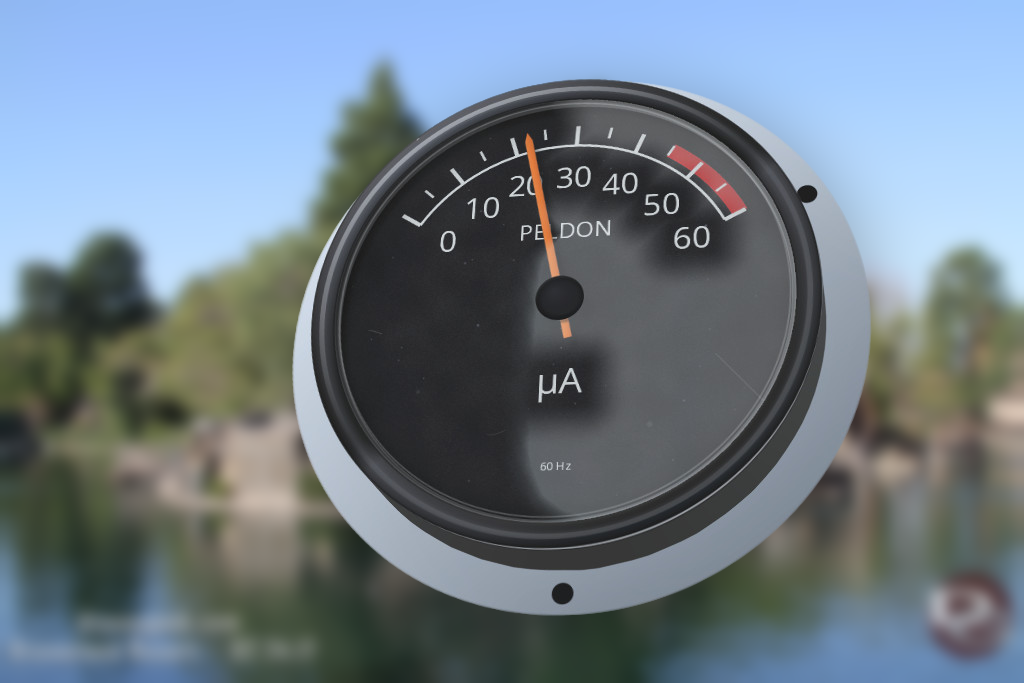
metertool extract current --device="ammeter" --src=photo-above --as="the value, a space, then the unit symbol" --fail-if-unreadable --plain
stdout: 22.5 µA
